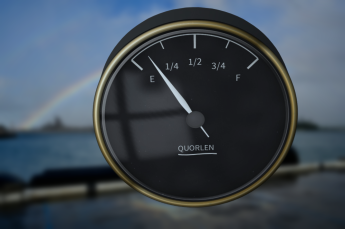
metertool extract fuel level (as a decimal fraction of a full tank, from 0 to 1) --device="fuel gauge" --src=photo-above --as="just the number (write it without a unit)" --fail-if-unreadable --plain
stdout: 0.125
